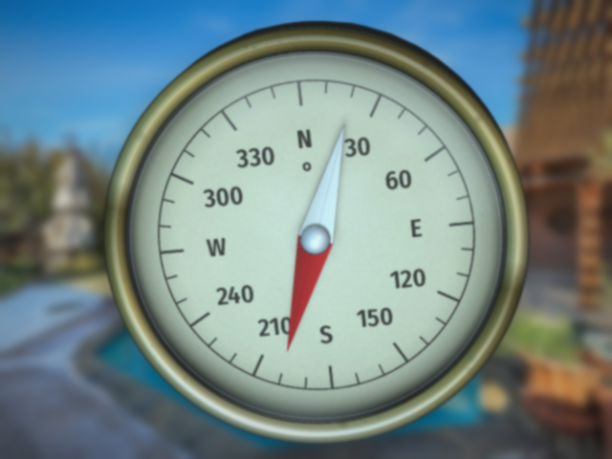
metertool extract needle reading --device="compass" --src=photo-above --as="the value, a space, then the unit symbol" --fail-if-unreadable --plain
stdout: 200 °
